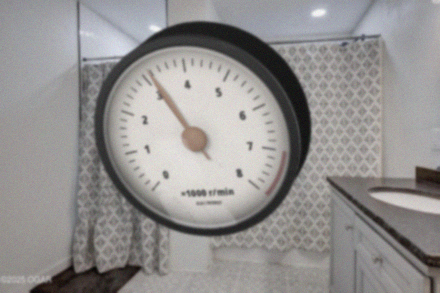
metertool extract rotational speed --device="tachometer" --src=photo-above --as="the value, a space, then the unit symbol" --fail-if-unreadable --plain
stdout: 3200 rpm
